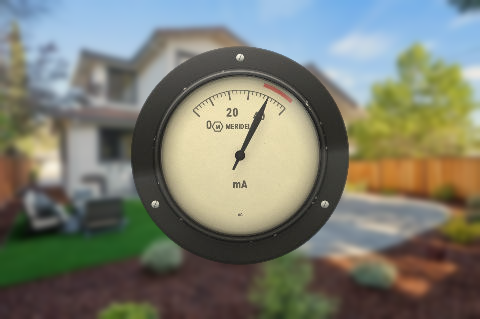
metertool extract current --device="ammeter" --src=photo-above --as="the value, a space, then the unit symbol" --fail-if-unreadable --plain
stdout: 40 mA
